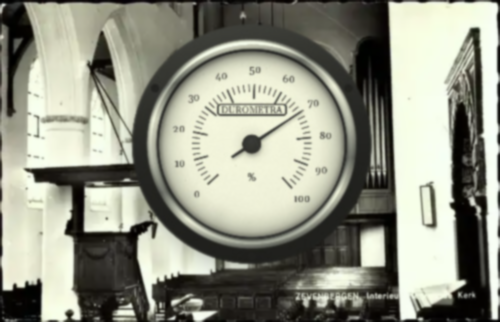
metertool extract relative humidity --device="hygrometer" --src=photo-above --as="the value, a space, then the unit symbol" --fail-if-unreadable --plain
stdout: 70 %
